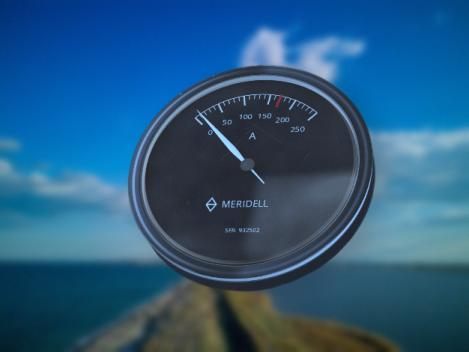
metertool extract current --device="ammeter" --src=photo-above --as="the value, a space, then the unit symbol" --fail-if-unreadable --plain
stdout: 10 A
